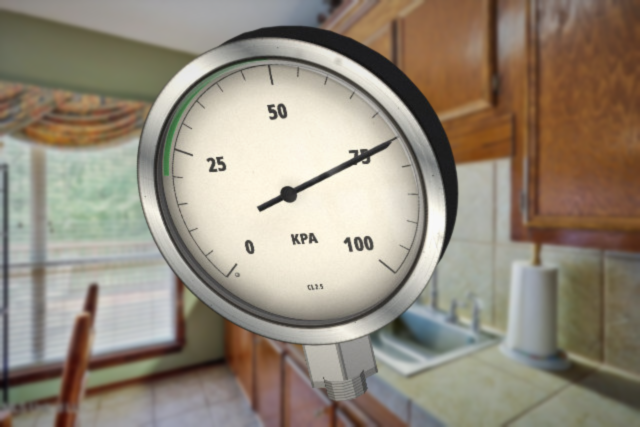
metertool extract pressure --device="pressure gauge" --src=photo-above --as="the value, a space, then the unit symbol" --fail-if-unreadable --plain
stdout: 75 kPa
